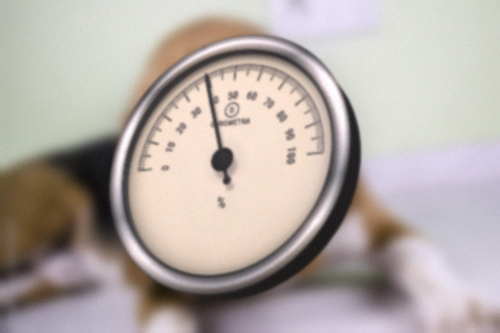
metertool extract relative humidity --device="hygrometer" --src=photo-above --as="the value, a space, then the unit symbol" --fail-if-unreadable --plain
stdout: 40 %
